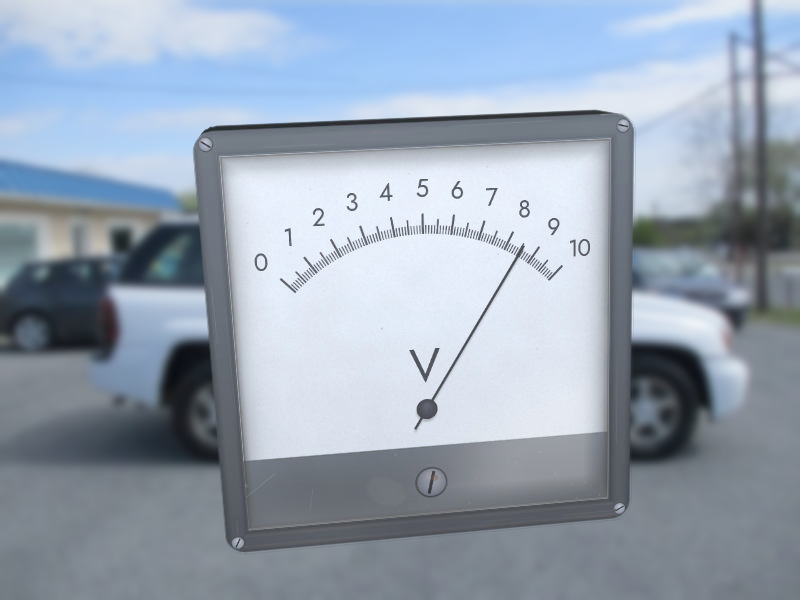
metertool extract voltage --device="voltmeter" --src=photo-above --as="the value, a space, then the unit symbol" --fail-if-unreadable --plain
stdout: 8.5 V
